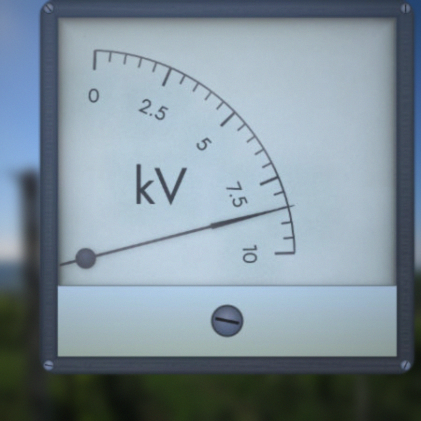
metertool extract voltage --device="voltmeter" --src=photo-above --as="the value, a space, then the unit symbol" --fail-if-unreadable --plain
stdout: 8.5 kV
